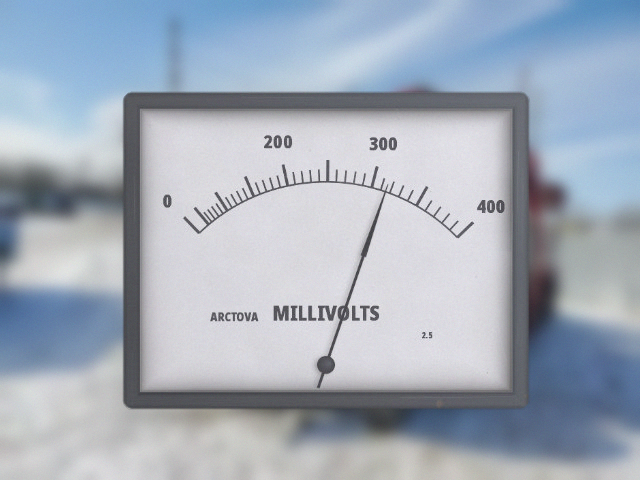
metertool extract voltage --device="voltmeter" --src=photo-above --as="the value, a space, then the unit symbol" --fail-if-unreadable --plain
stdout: 315 mV
